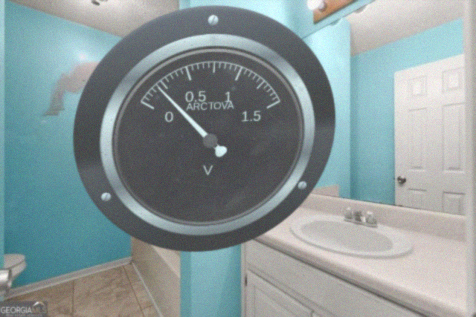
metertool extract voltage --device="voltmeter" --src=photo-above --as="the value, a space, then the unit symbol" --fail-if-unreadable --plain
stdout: 0.2 V
